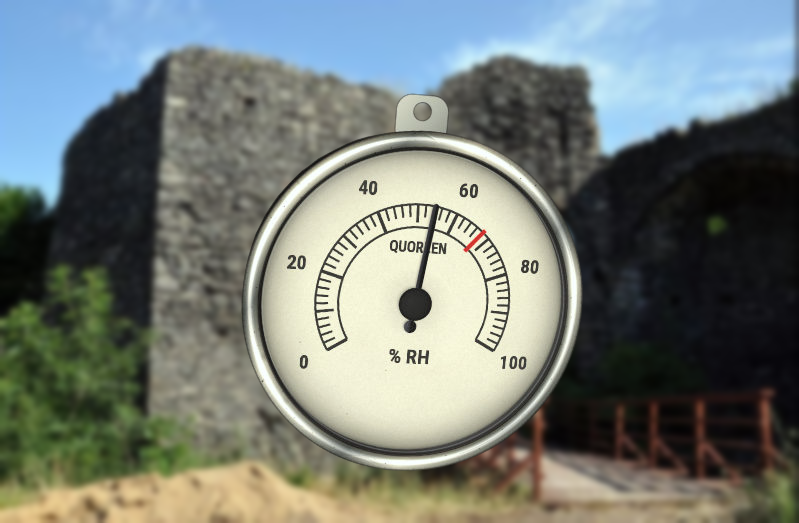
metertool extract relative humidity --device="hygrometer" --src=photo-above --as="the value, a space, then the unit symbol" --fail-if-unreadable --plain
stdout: 54 %
